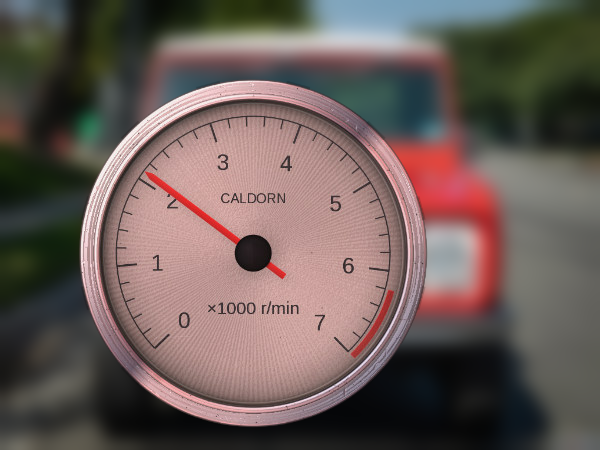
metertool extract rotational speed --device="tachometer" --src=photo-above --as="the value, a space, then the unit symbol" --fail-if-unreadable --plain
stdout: 2100 rpm
